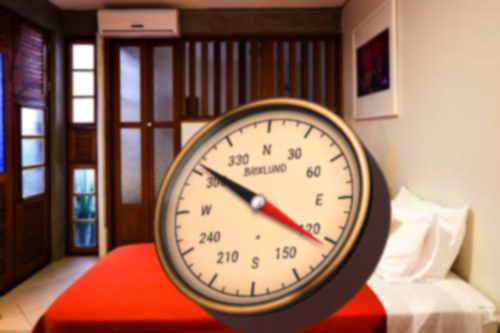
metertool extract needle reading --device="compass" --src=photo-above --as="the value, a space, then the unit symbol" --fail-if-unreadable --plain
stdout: 125 °
